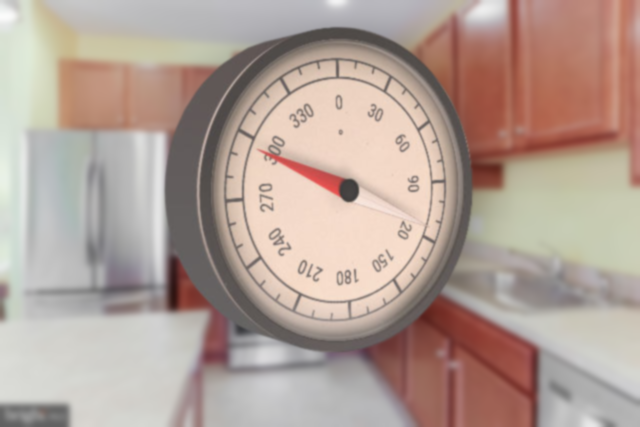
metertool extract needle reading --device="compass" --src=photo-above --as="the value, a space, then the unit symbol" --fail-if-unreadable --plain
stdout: 295 °
